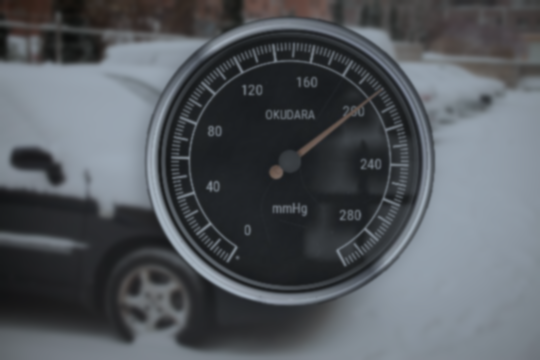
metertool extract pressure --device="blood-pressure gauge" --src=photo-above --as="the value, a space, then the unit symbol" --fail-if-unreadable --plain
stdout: 200 mmHg
